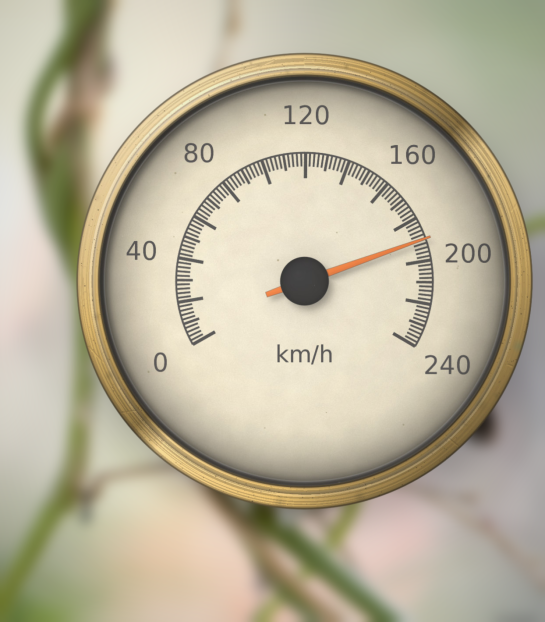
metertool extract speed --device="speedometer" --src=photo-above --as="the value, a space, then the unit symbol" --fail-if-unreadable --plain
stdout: 190 km/h
